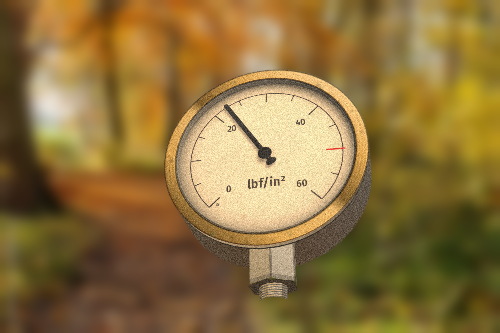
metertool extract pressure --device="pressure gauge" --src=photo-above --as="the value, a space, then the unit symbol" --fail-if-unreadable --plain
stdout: 22.5 psi
